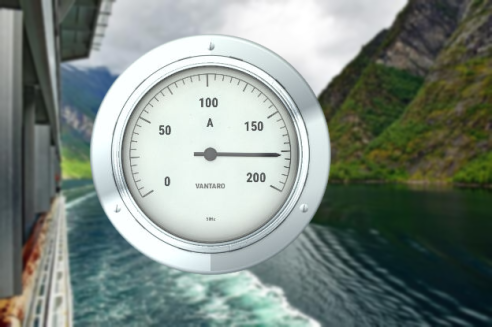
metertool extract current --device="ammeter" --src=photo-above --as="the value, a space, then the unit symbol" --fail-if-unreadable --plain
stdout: 177.5 A
